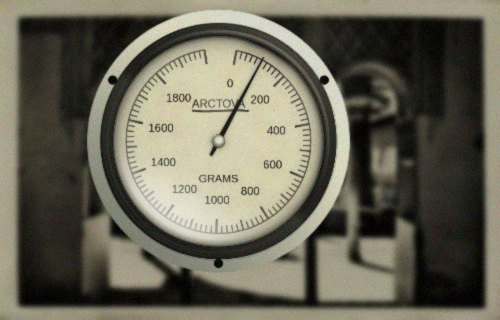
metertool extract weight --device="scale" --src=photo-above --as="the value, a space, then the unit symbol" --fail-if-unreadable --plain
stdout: 100 g
